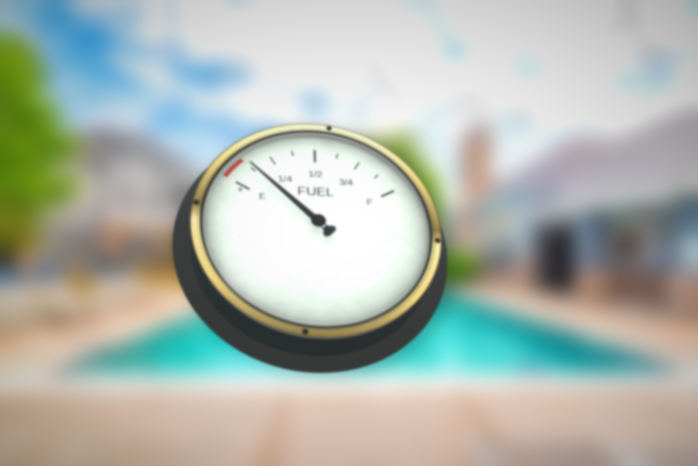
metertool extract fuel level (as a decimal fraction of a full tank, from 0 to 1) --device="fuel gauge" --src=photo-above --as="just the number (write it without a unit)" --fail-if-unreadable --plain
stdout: 0.125
